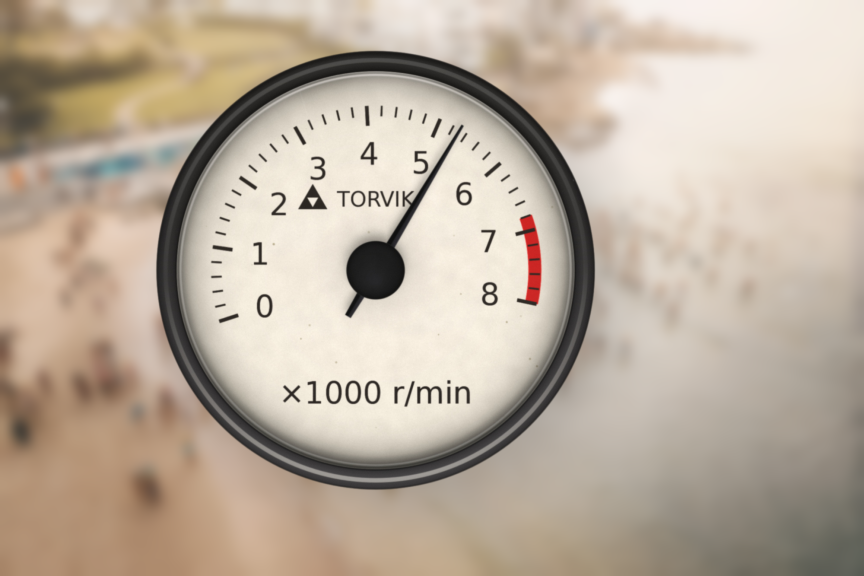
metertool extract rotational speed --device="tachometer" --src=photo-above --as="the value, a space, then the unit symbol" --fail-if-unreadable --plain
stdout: 5300 rpm
